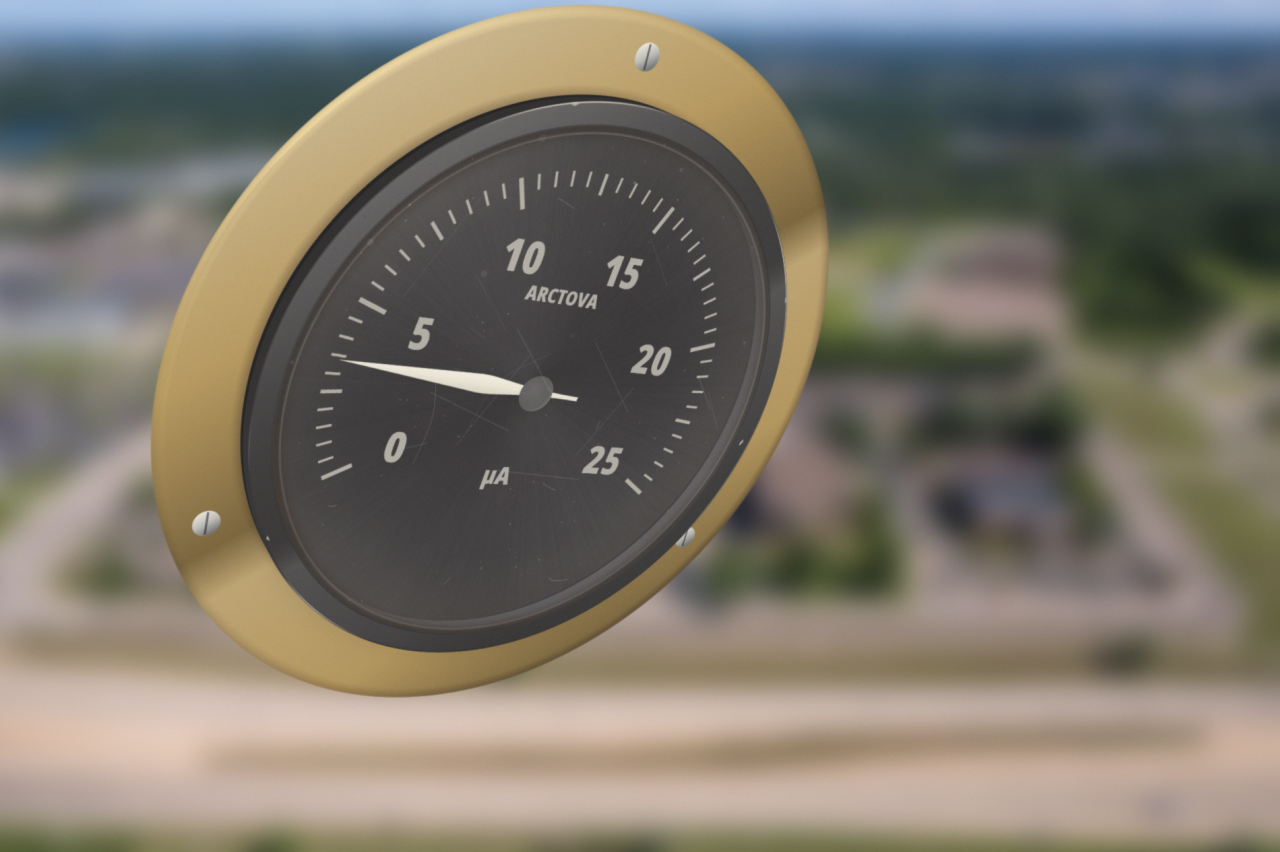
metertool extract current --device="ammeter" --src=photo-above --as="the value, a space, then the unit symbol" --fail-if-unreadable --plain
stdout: 3.5 µA
